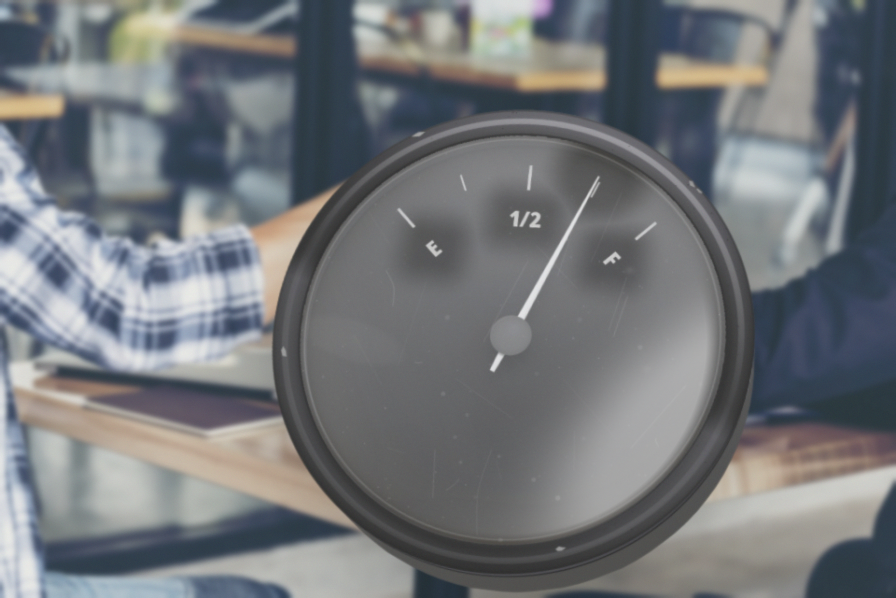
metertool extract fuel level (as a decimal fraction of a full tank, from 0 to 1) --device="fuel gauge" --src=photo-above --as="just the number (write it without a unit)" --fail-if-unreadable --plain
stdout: 0.75
